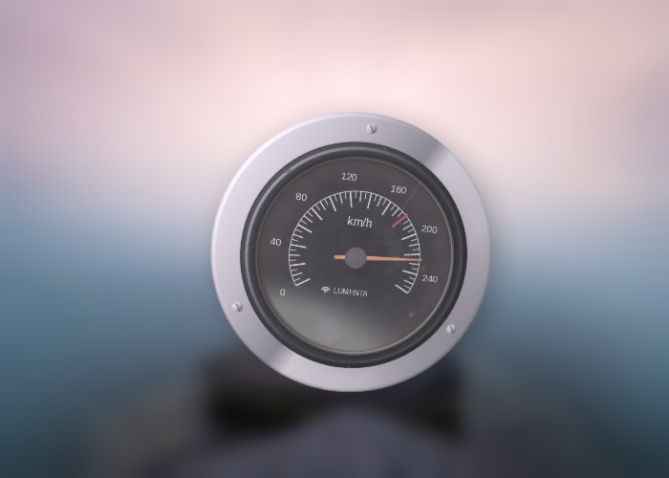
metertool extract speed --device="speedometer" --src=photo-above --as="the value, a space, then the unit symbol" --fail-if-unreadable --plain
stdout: 225 km/h
